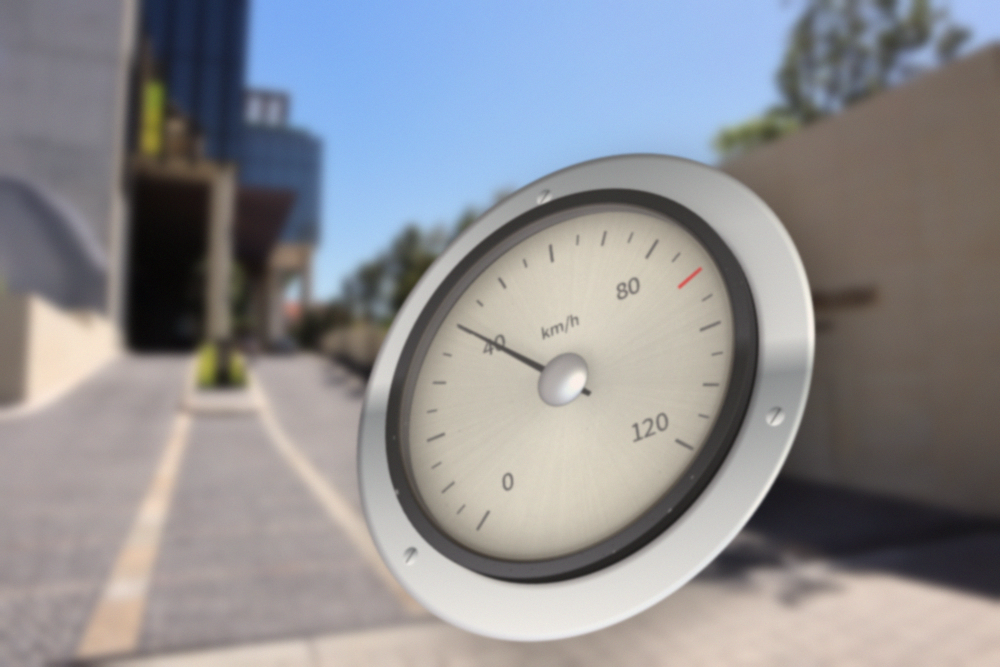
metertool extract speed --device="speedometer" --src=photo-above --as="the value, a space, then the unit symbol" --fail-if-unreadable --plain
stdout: 40 km/h
